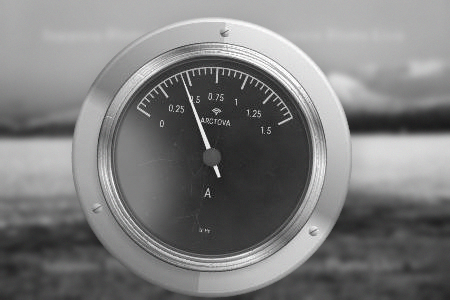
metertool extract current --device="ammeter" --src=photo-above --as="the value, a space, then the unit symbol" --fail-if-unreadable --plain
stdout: 0.45 A
